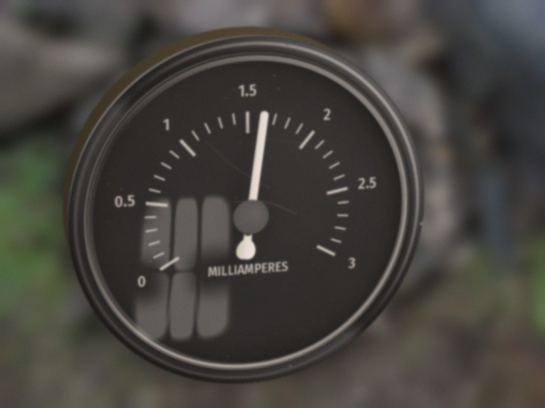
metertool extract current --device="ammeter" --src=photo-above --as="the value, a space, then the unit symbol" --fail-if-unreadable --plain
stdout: 1.6 mA
